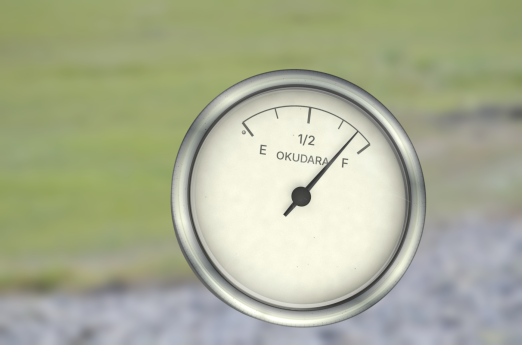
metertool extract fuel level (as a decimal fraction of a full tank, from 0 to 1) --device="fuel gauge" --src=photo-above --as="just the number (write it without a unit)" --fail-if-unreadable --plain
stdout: 0.875
